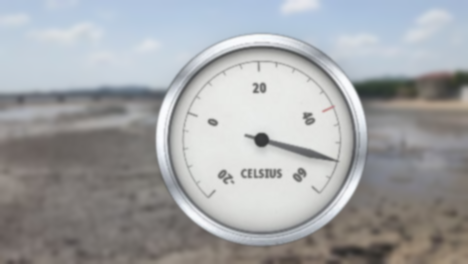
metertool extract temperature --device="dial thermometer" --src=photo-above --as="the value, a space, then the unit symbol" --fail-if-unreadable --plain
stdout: 52 °C
